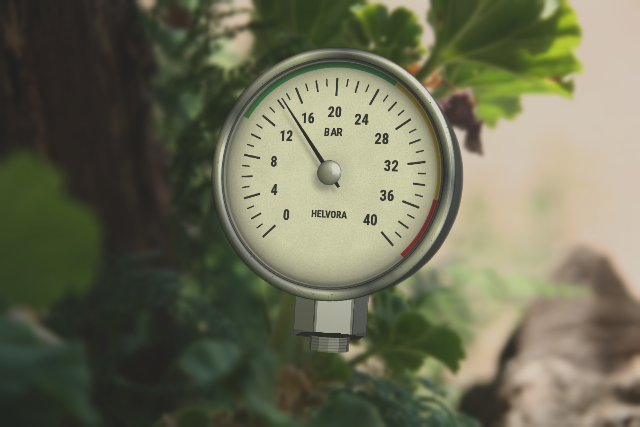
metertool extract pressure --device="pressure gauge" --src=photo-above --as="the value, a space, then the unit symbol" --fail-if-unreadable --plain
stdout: 14.5 bar
